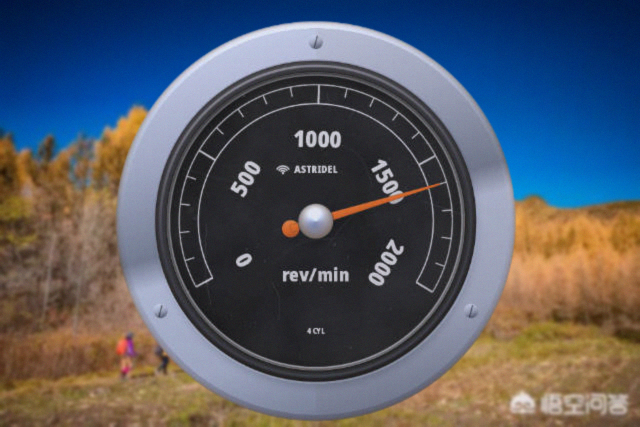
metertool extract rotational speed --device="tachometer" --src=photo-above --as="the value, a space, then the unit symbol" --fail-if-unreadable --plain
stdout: 1600 rpm
